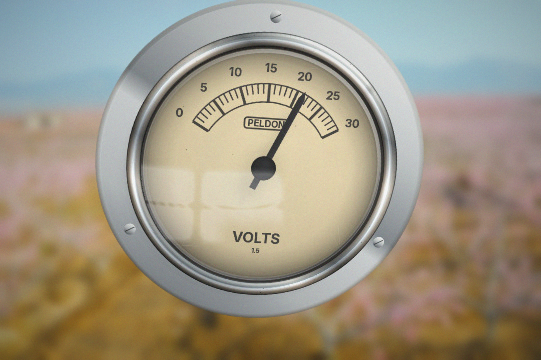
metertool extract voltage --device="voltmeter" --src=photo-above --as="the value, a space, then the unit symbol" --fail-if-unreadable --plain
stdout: 21 V
